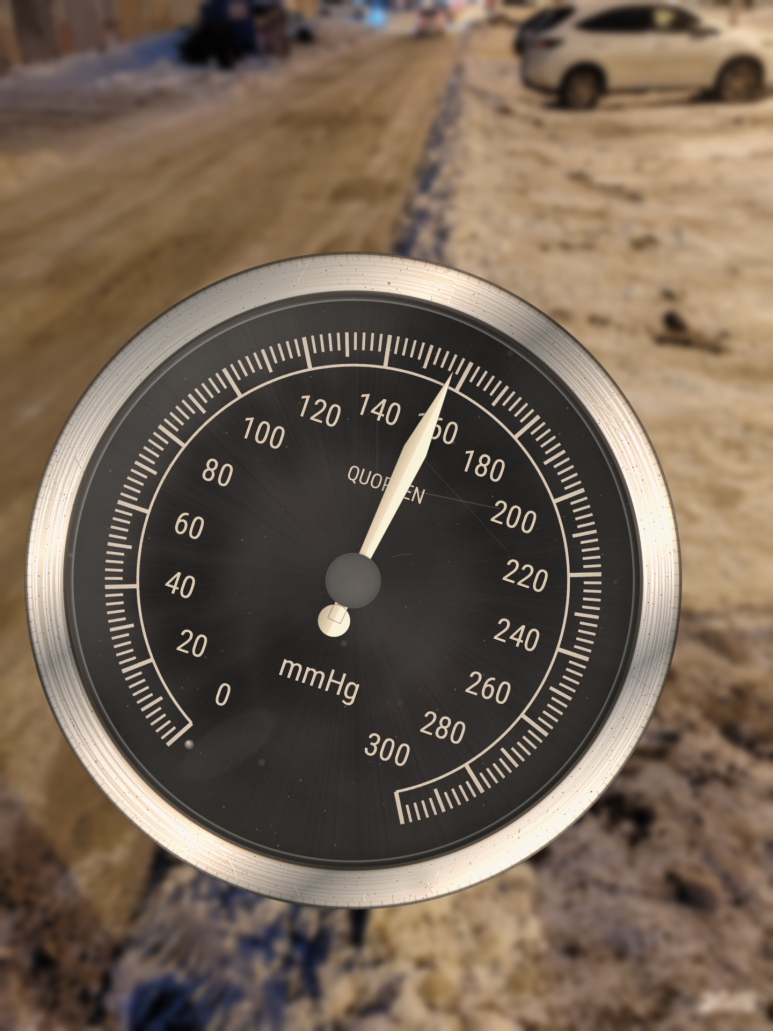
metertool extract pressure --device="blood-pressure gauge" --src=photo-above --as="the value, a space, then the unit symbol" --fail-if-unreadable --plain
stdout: 157 mmHg
